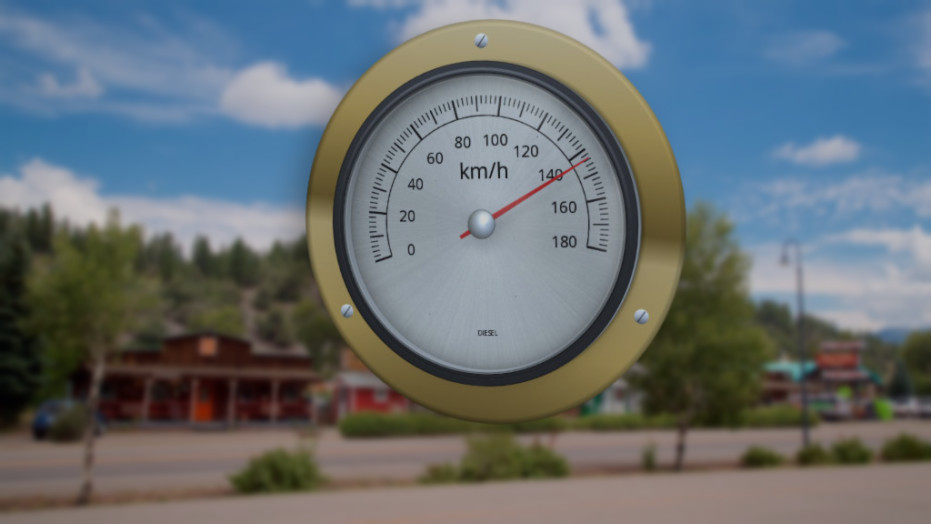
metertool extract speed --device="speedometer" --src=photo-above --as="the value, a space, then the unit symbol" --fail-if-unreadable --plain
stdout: 144 km/h
